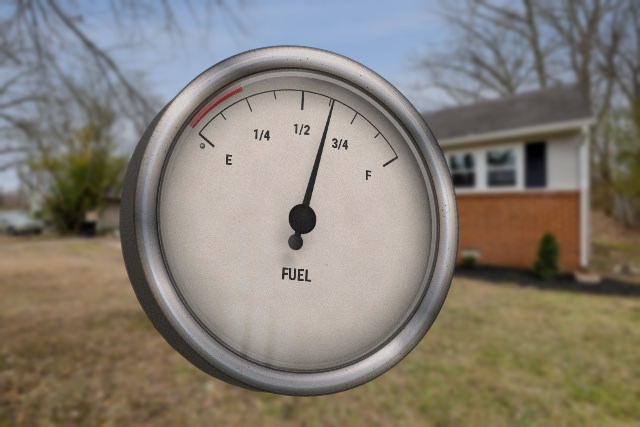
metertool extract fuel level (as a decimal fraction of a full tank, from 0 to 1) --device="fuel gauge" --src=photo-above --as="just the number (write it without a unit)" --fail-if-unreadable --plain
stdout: 0.625
